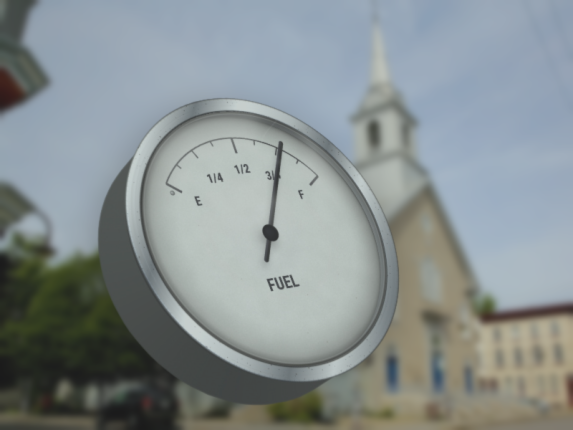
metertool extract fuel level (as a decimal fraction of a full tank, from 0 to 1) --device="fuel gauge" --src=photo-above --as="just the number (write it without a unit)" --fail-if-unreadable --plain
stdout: 0.75
